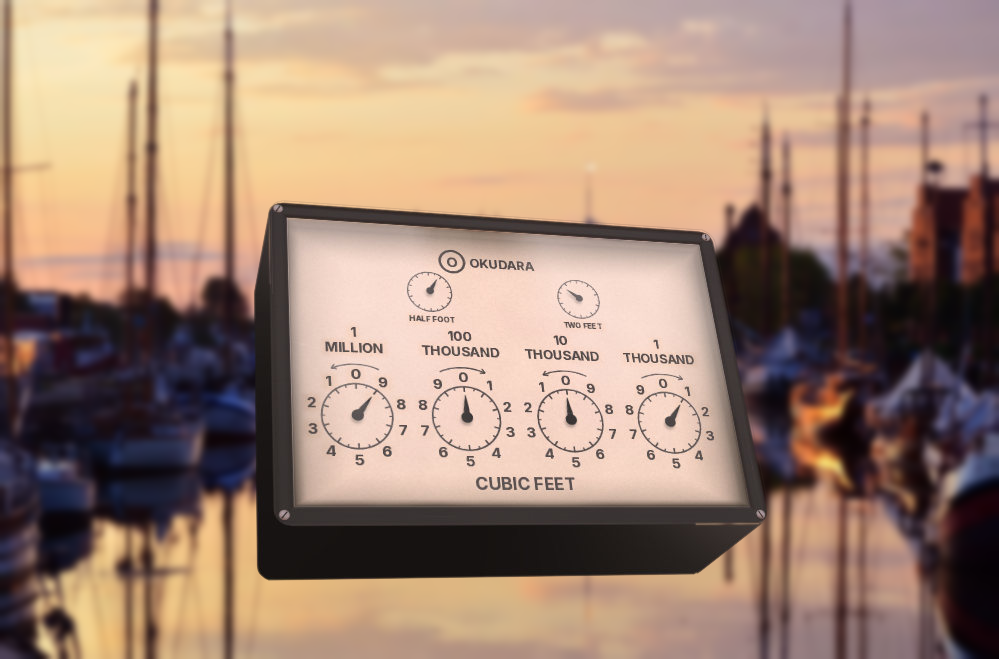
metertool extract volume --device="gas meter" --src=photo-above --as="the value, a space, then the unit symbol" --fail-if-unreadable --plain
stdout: 900100 ft³
